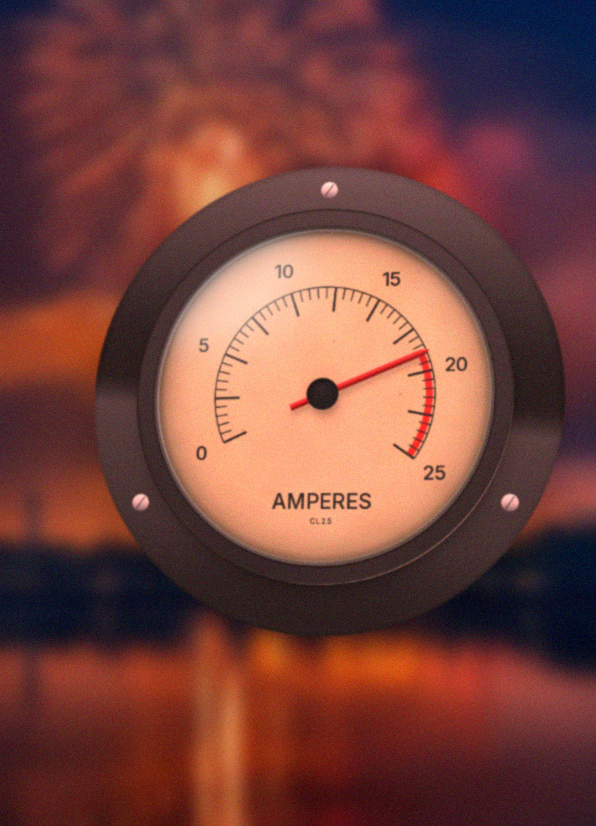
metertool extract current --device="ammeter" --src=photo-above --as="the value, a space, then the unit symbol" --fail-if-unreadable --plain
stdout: 19 A
